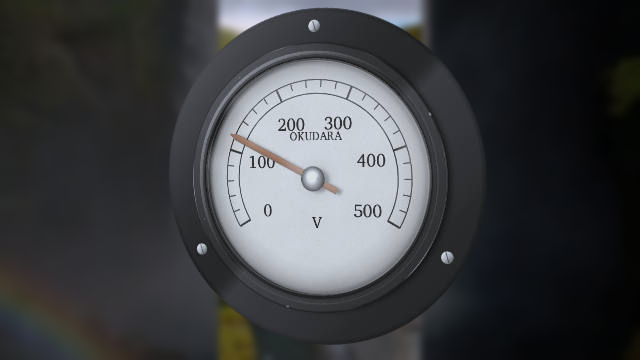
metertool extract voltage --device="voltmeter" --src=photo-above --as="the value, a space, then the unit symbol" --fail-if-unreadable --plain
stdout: 120 V
